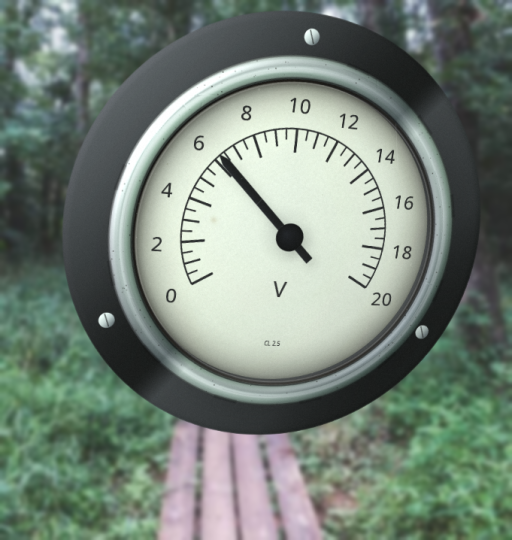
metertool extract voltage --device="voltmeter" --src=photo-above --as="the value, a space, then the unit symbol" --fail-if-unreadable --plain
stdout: 6.25 V
